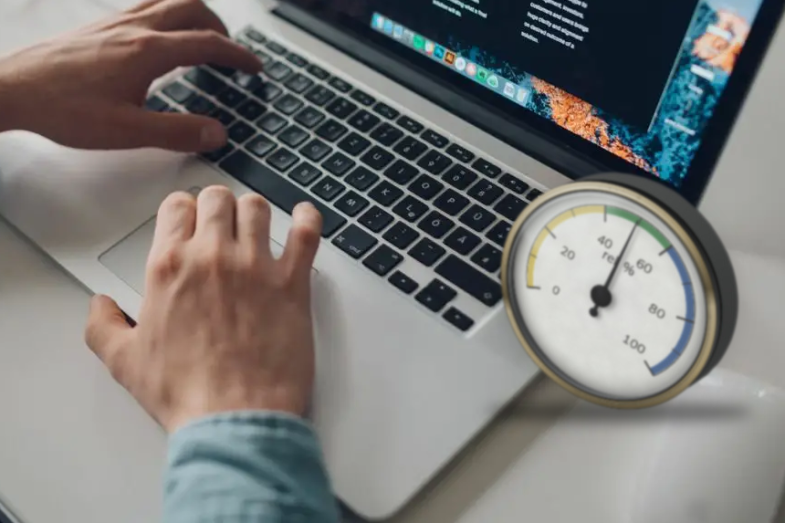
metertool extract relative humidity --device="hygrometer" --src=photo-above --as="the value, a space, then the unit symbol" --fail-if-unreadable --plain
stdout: 50 %
